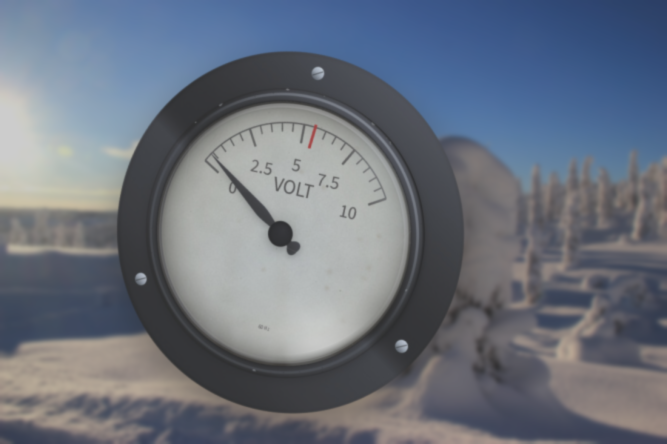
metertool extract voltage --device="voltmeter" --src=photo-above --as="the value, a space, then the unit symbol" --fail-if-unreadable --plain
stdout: 0.5 V
